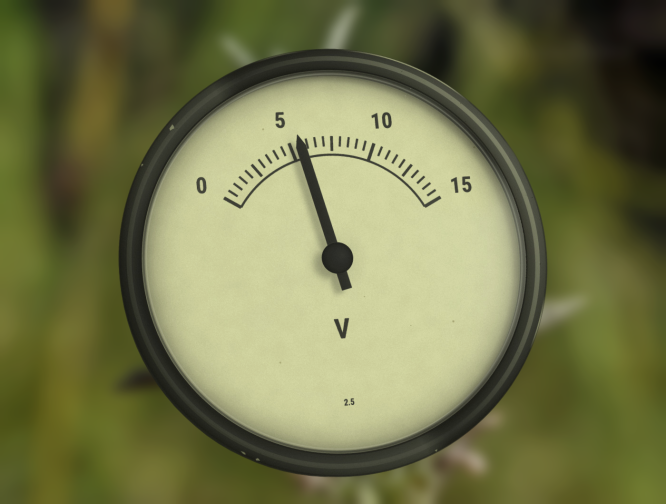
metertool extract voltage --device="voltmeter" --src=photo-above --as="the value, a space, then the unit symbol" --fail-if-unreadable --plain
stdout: 5.5 V
